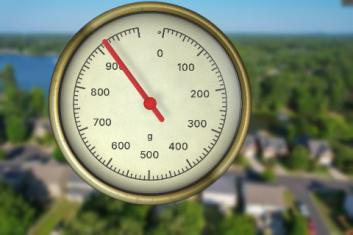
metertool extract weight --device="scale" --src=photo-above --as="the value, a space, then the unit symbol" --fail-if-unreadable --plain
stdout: 920 g
